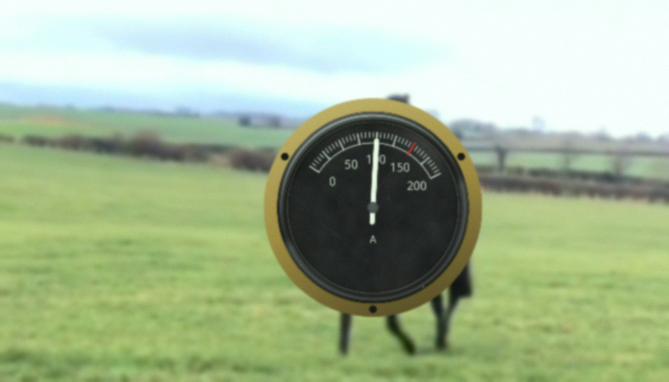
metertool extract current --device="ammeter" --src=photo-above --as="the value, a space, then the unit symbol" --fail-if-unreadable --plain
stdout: 100 A
